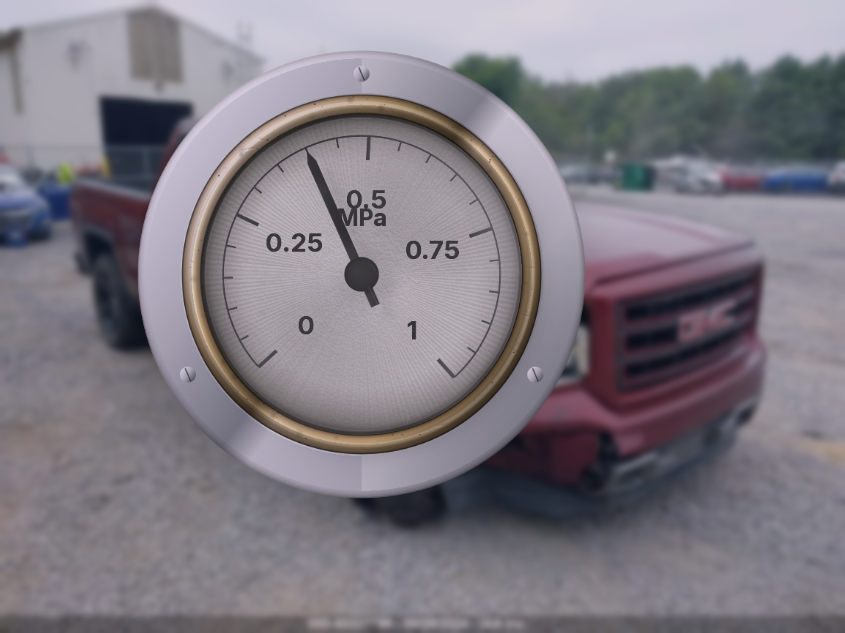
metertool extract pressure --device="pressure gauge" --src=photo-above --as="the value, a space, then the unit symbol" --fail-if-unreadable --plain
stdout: 0.4 MPa
